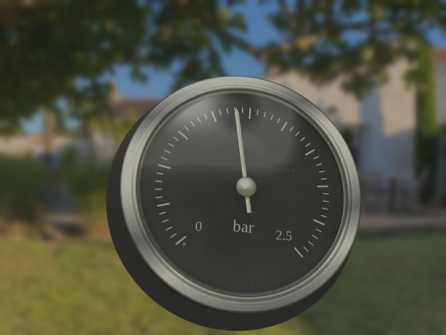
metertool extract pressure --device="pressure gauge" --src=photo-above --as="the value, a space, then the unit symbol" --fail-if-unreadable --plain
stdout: 1.15 bar
